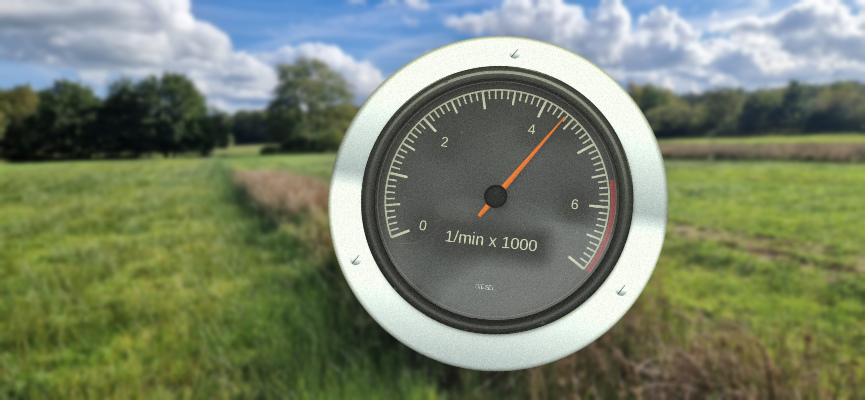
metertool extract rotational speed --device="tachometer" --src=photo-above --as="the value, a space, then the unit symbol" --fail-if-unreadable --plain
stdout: 4400 rpm
